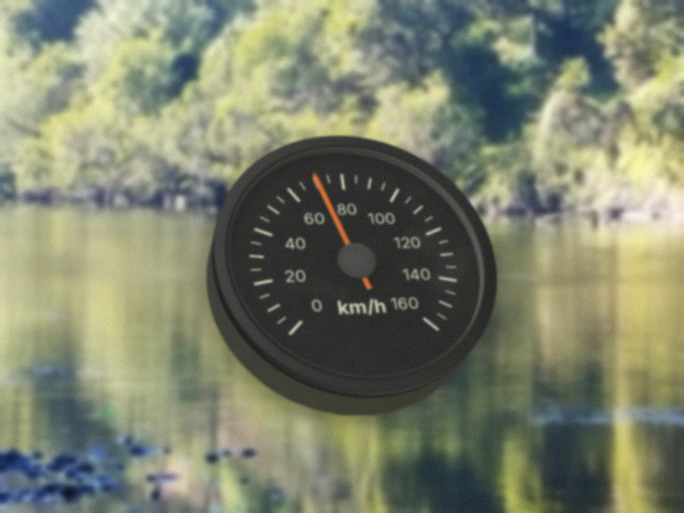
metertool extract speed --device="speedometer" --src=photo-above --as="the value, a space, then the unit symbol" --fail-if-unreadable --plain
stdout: 70 km/h
